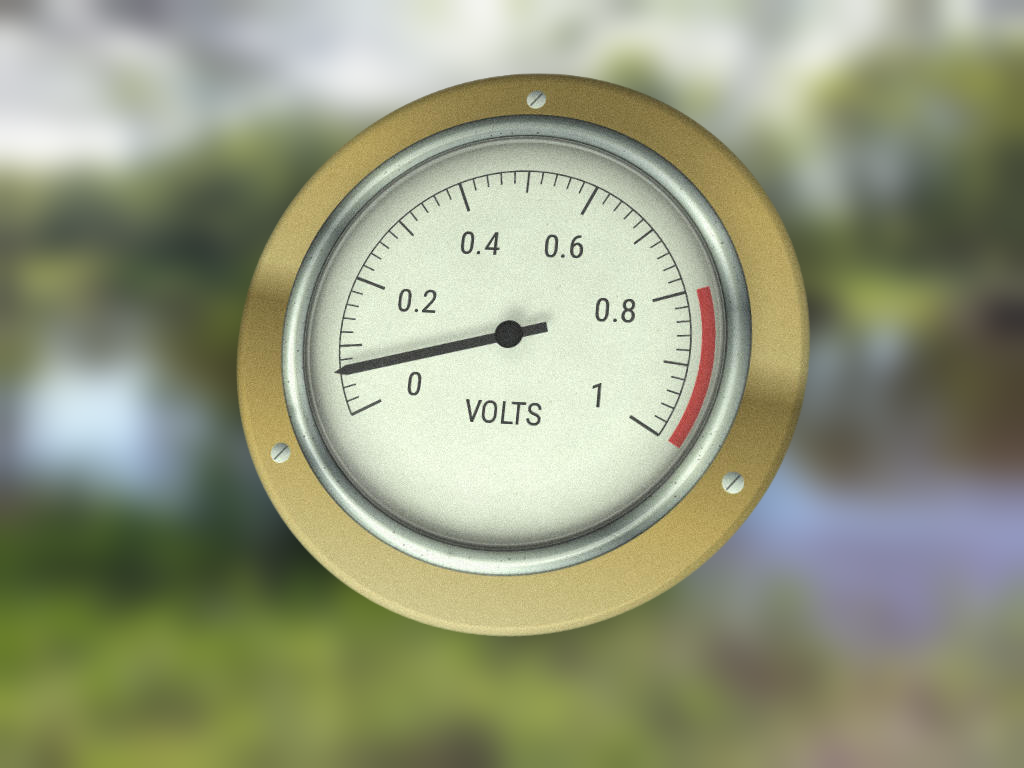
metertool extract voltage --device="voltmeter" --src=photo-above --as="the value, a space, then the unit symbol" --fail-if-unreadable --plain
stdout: 0.06 V
